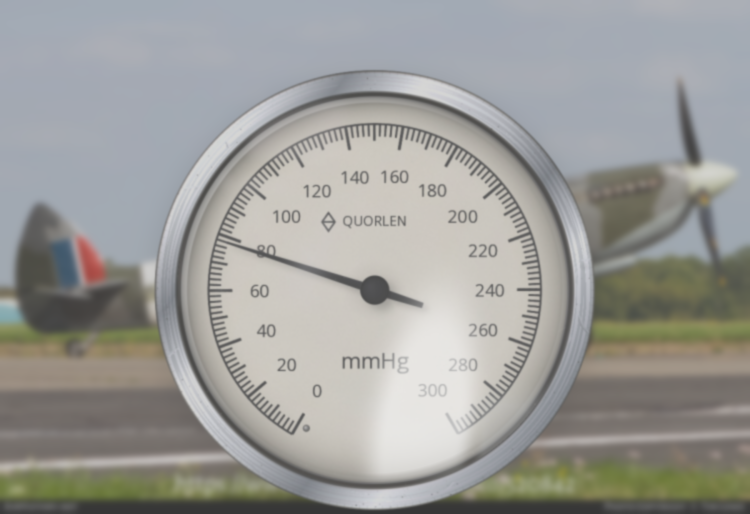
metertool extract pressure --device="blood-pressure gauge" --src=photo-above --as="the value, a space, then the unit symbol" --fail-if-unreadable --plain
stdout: 78 mmHg
